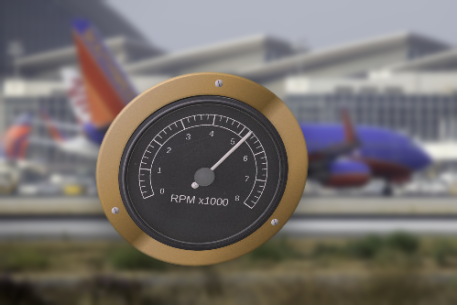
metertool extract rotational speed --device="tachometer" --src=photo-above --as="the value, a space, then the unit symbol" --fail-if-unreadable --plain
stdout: 5200 rpm
